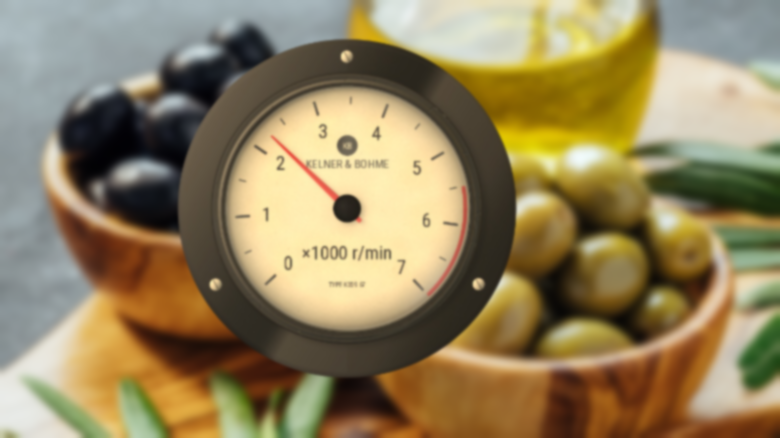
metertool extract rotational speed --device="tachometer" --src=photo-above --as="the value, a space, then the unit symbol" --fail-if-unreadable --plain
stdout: 2250 rpm
